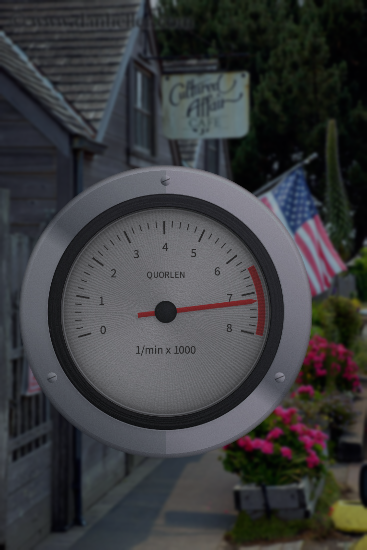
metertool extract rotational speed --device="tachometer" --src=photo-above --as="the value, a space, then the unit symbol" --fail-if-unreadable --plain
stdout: 7200 rpm
